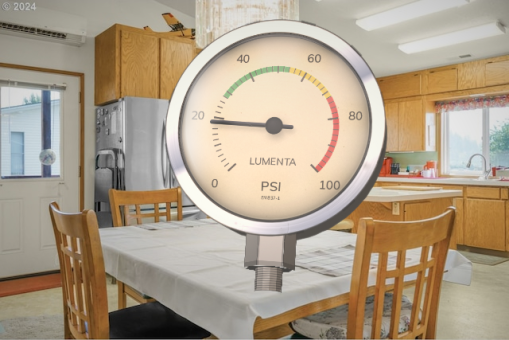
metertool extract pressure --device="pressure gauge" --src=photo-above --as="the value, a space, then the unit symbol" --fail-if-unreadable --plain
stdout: 18 psi
